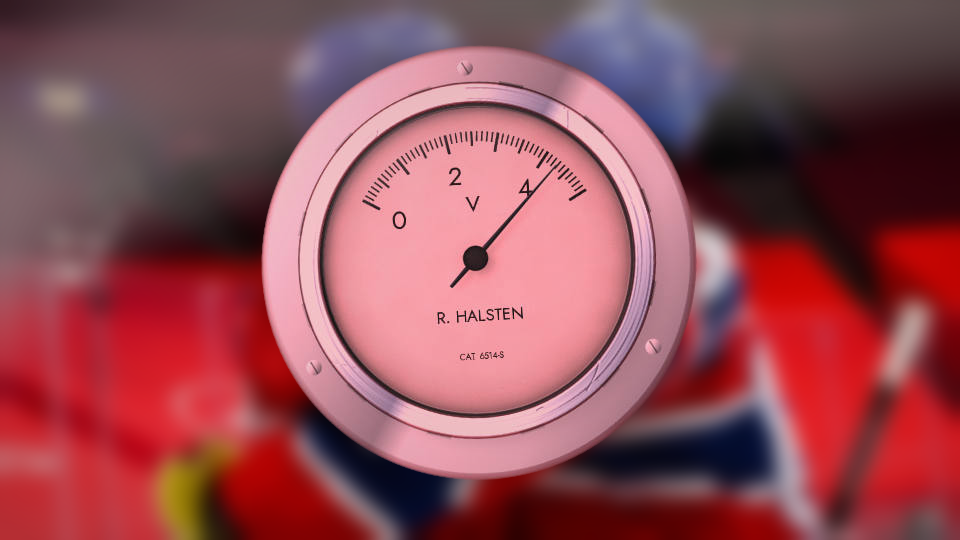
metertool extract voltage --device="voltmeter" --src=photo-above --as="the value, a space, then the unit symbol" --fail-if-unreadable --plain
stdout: 4.3 V
